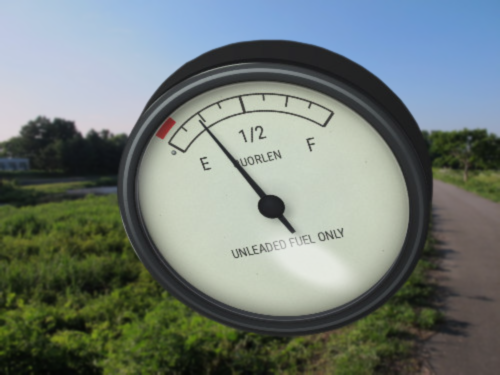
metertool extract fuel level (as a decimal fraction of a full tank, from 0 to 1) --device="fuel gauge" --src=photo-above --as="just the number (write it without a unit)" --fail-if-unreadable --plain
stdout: 0.25
